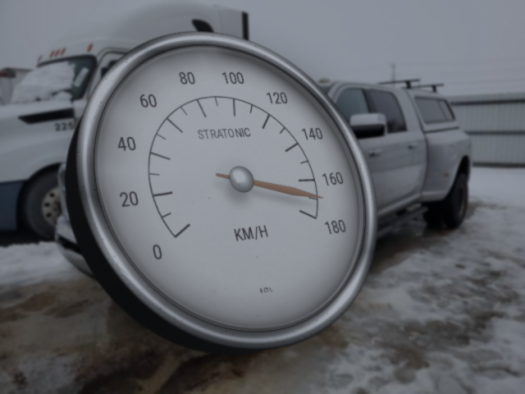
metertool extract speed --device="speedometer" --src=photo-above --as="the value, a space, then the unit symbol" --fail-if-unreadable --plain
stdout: 170 km/h
